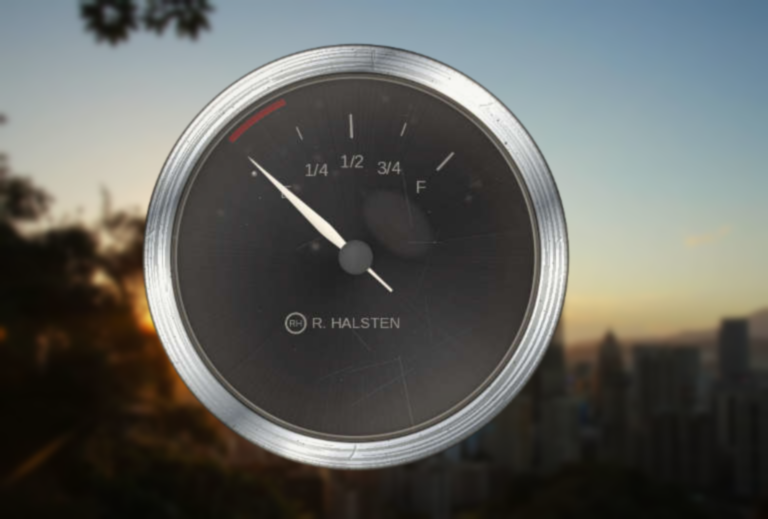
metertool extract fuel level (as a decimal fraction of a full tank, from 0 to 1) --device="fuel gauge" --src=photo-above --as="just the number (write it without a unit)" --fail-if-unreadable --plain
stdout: 0
